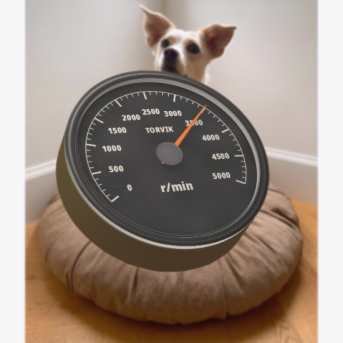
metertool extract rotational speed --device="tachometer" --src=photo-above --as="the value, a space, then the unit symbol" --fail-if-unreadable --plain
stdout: 3500 rpm
